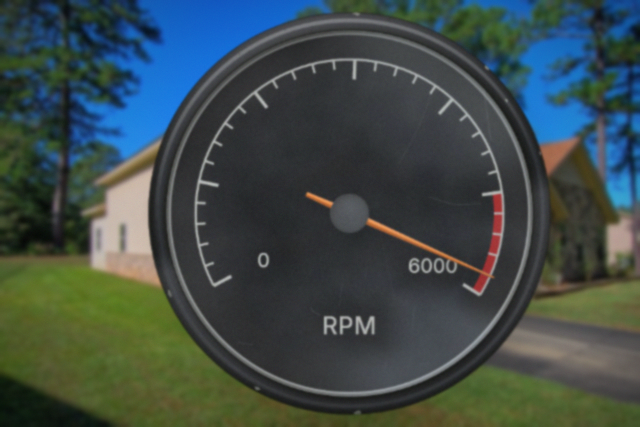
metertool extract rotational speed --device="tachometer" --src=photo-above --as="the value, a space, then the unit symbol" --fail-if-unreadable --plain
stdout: 5800 rpm
